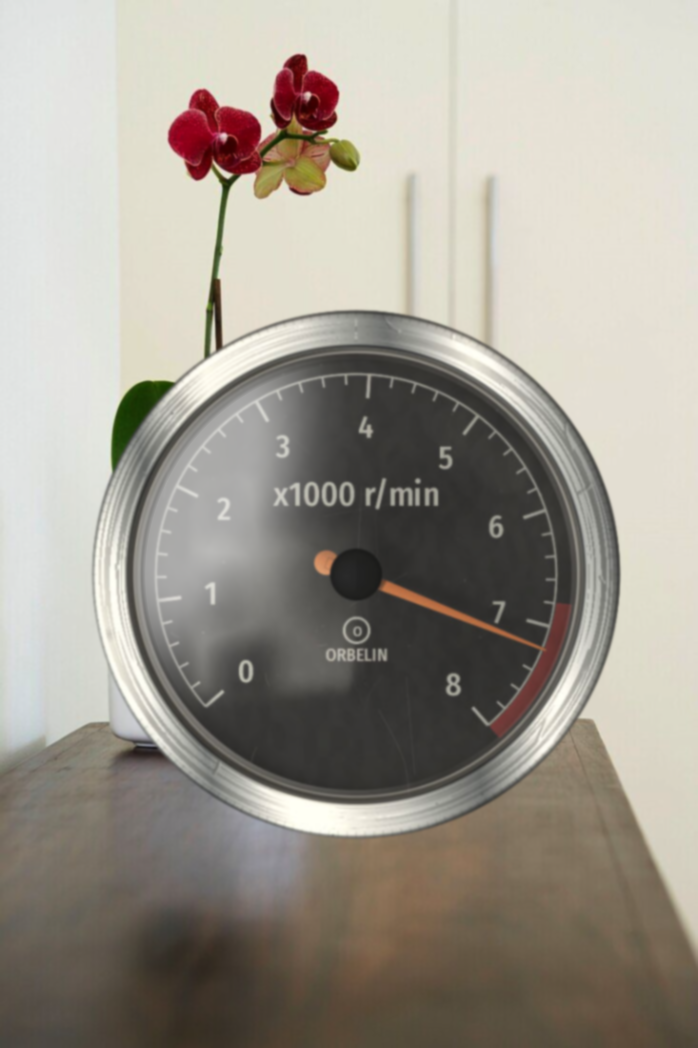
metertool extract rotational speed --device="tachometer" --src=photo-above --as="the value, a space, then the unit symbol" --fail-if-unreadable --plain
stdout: 7200 rpm
